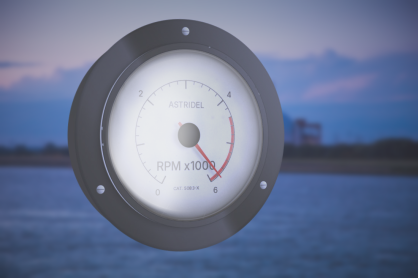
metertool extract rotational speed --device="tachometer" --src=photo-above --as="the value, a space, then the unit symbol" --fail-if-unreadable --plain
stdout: 5800 rpm
